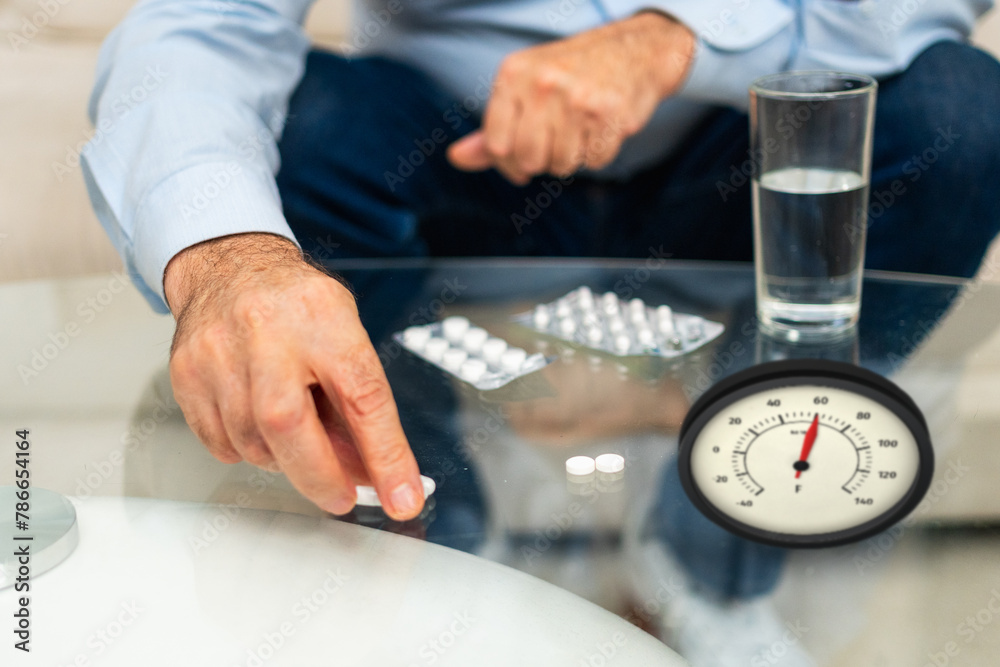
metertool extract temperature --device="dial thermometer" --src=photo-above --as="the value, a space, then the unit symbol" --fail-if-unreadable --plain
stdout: 60 °F
